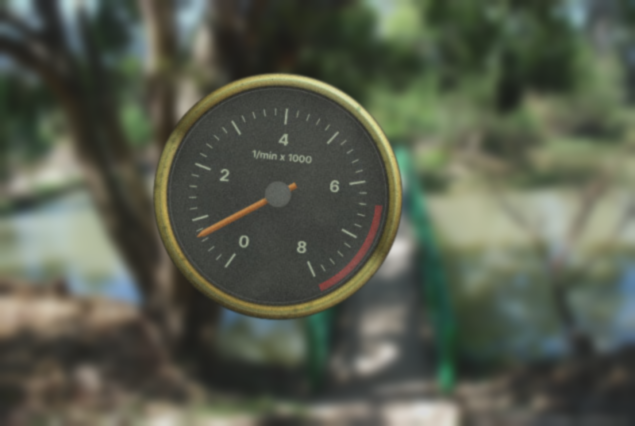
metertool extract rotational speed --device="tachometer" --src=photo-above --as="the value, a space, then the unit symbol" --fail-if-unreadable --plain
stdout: 700 rpm
